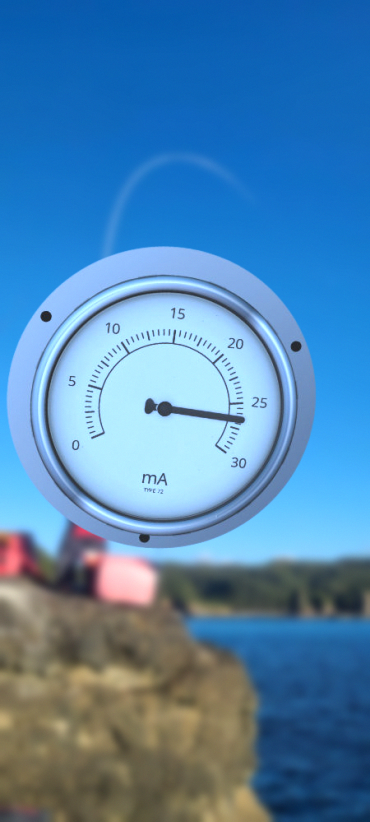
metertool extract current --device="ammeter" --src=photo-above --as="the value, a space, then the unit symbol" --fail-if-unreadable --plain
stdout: 26.5 mA
